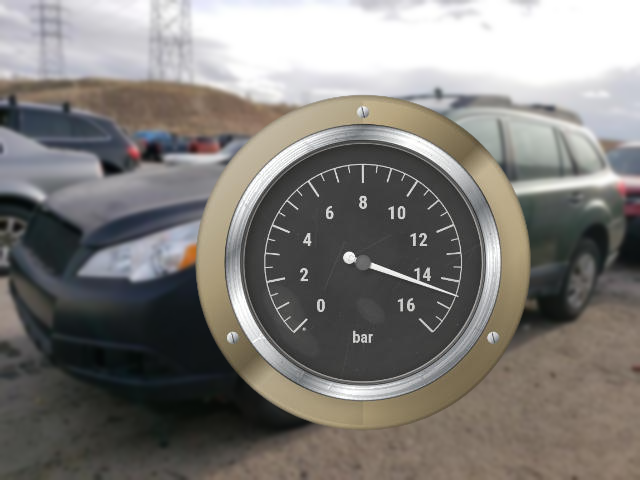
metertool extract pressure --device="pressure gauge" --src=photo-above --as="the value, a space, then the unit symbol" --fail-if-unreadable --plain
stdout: 14.5 bar
